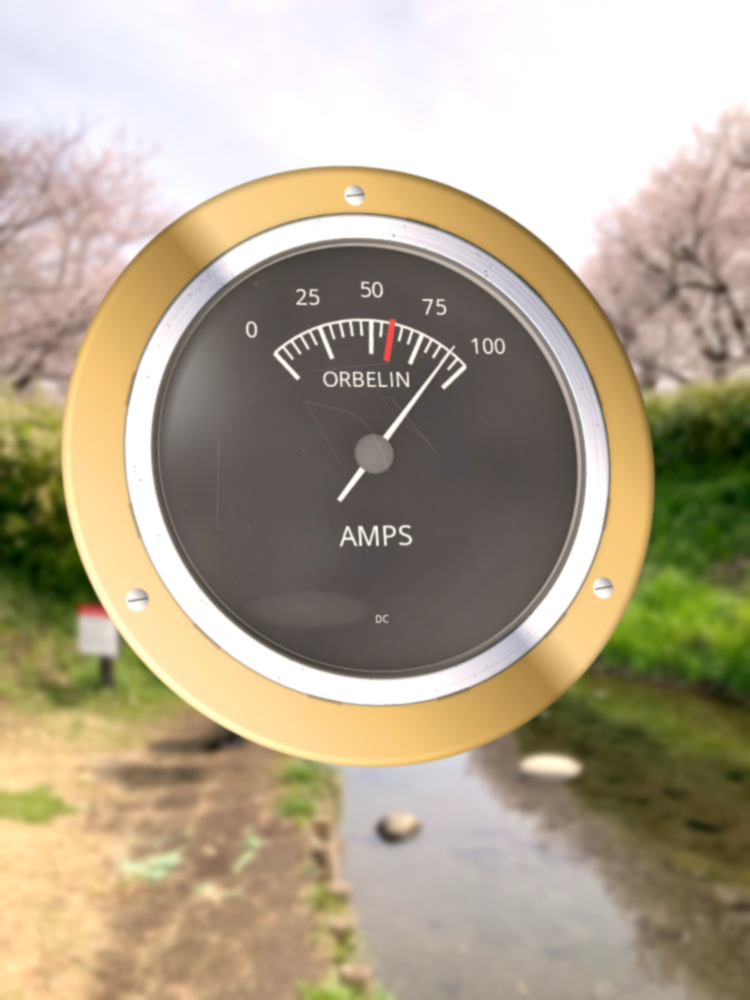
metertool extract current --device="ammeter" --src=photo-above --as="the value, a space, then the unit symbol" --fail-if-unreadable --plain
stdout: 90 A
